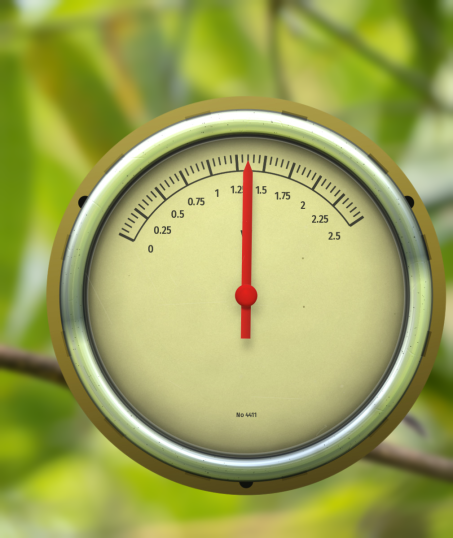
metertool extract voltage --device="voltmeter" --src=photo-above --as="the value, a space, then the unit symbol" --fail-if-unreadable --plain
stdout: 1.35 V
